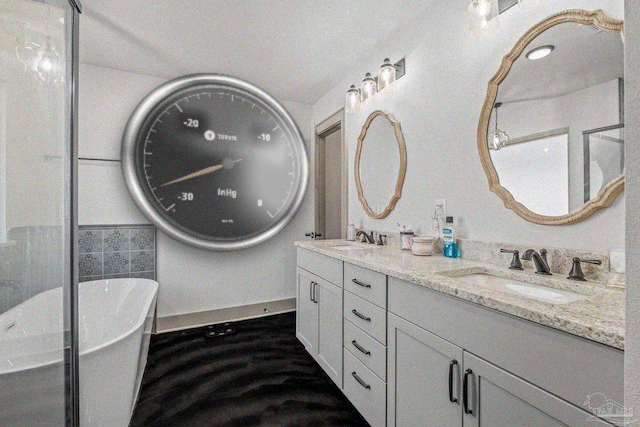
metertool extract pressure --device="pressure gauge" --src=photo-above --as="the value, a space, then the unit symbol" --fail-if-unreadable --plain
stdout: -28 inHg
